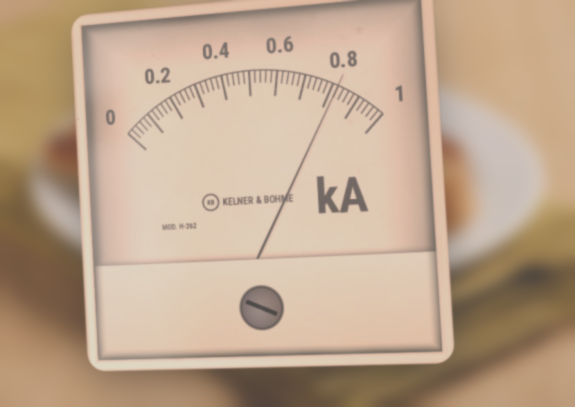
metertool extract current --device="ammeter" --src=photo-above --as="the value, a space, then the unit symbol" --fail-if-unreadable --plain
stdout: 0.82 kA
